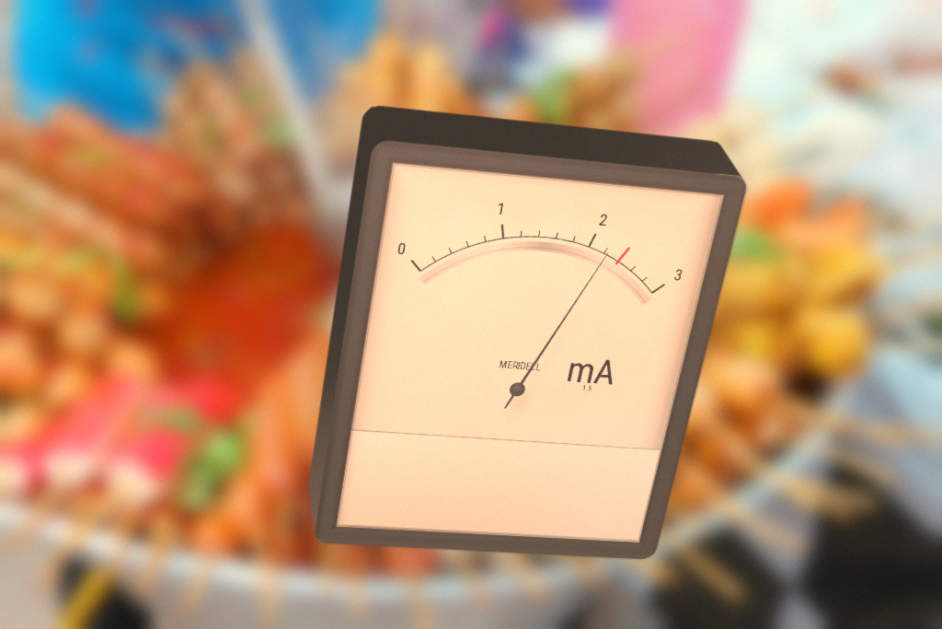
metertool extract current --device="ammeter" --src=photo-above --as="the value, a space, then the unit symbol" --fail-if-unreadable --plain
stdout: 2.2 mA
